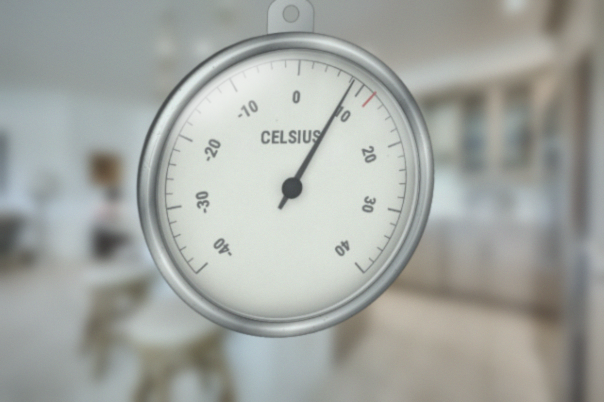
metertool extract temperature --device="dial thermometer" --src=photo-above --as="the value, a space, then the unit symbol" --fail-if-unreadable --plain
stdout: 8 °C
